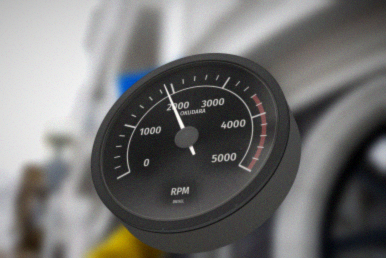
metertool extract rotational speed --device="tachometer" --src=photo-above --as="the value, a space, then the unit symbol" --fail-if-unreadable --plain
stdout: 1900 rpm
